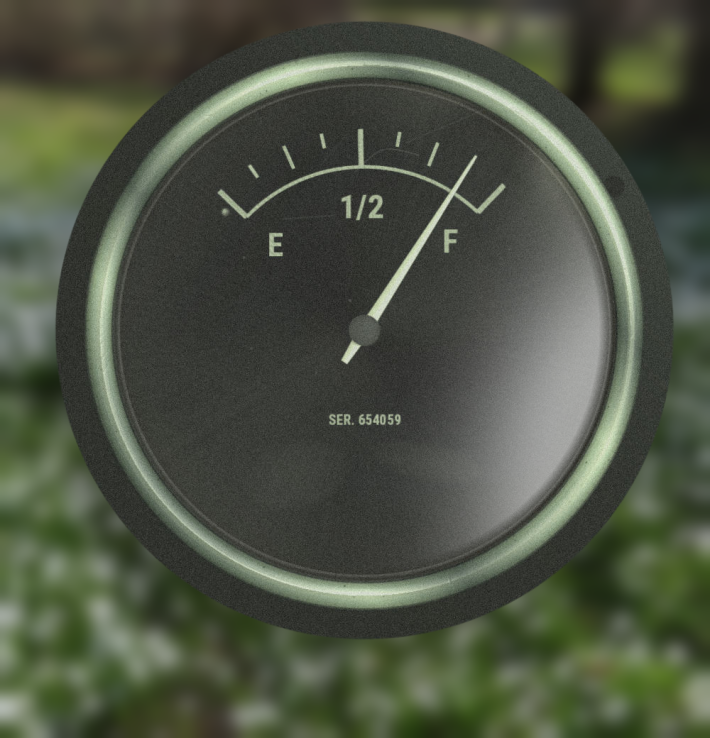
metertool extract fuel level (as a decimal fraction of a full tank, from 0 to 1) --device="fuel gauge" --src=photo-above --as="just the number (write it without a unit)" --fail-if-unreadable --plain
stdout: 0.875
